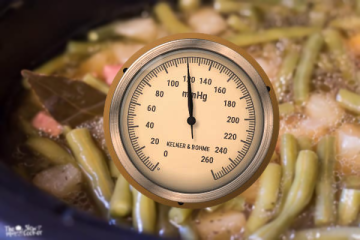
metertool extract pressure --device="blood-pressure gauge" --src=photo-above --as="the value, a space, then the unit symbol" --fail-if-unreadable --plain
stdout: 120 mmHg
